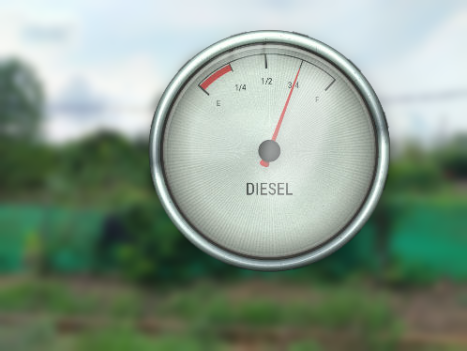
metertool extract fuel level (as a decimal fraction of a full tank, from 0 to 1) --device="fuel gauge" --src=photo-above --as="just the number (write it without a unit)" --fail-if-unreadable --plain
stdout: 0.75
